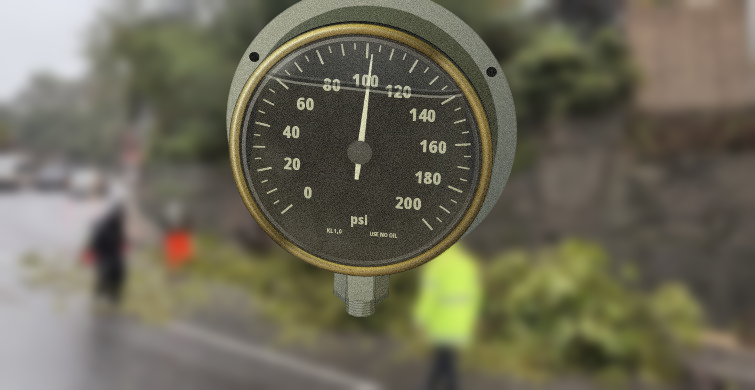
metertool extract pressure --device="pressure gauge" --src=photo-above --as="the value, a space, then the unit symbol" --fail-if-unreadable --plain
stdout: 102.5 psi
